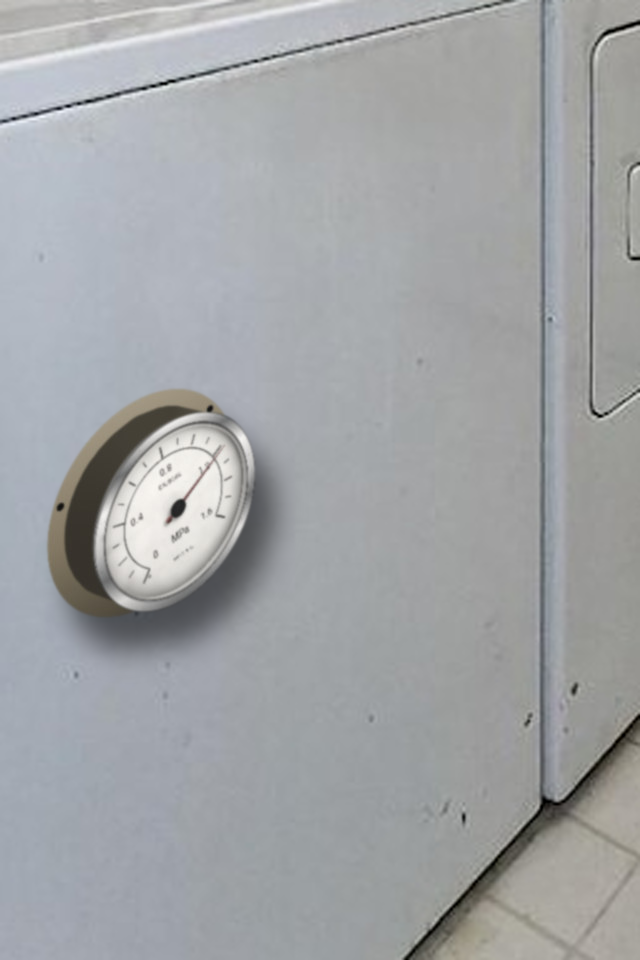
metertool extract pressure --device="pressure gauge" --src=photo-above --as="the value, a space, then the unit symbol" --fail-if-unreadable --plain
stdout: 1.2 MPa
